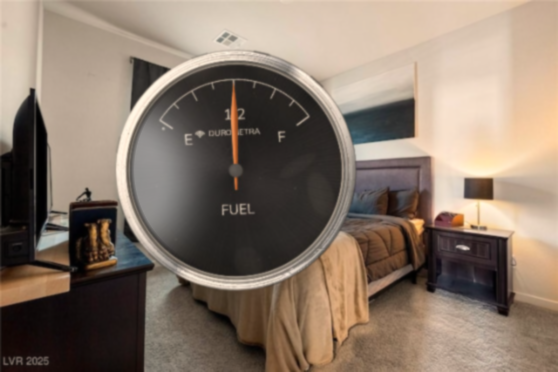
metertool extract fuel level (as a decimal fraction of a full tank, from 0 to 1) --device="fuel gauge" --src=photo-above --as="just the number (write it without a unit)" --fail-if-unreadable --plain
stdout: 0.5
